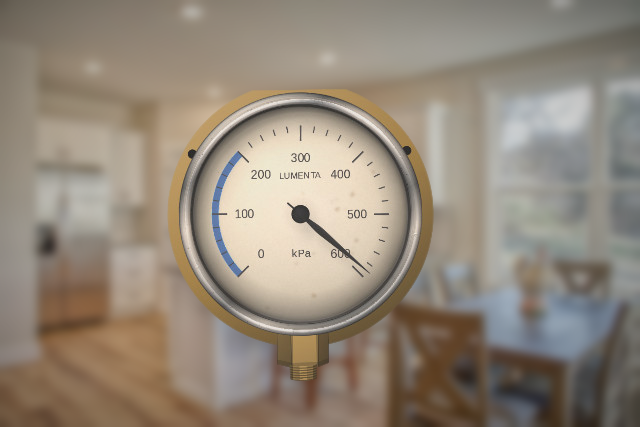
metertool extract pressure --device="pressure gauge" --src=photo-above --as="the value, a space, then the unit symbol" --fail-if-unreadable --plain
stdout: 590 kPa
